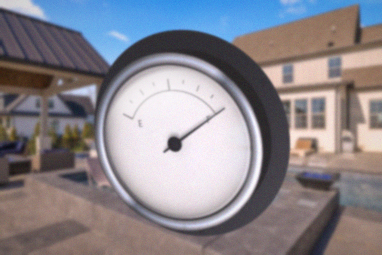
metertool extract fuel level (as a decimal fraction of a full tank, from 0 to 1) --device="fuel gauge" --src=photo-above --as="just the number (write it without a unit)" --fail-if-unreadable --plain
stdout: 1
